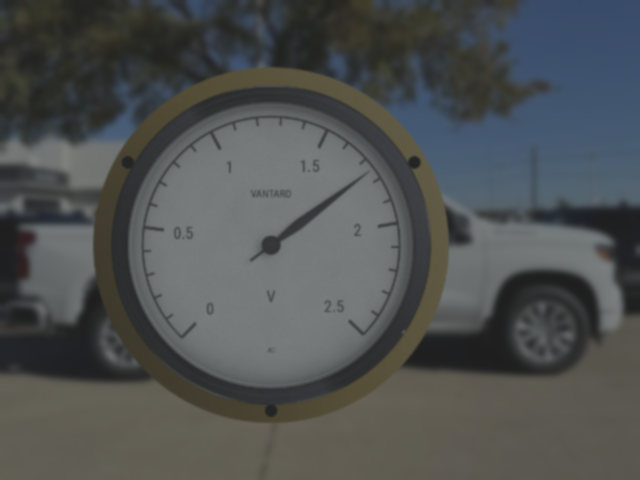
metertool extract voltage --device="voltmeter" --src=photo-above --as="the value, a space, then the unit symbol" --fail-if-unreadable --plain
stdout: 1.75 V
